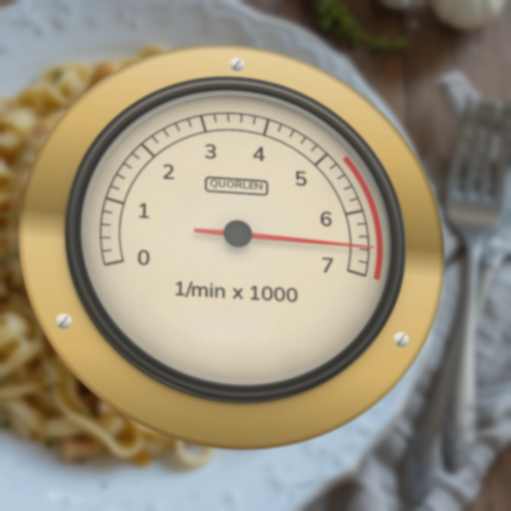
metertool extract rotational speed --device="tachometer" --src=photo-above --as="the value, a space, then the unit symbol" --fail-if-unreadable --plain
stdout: 6600 rpm
